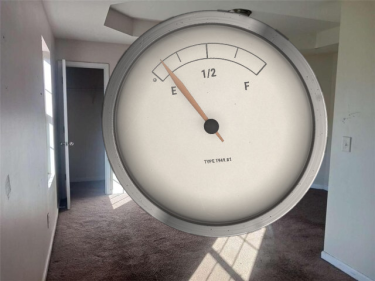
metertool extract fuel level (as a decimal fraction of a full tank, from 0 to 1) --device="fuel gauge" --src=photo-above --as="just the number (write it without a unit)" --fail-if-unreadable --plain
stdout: 0.125
